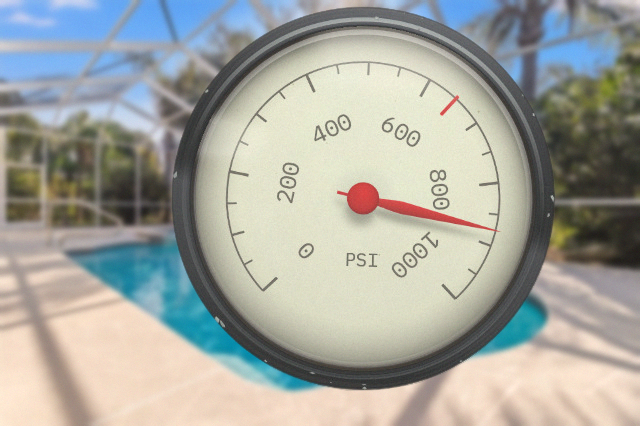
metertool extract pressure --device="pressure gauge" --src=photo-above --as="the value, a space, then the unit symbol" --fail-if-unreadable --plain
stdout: 875 psi
